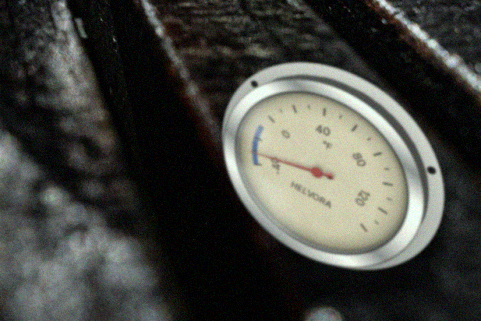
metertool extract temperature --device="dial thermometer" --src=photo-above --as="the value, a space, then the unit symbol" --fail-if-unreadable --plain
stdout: -30 °F
